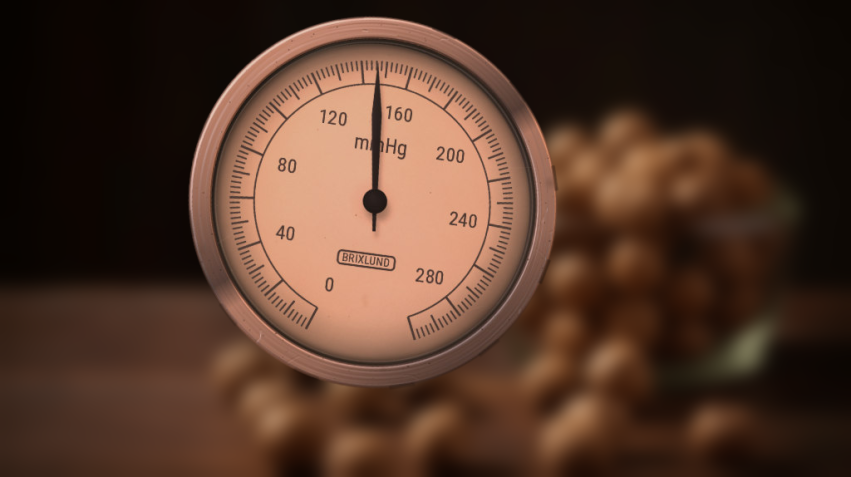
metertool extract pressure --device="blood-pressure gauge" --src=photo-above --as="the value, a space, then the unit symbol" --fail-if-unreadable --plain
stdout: 146 mmHg
